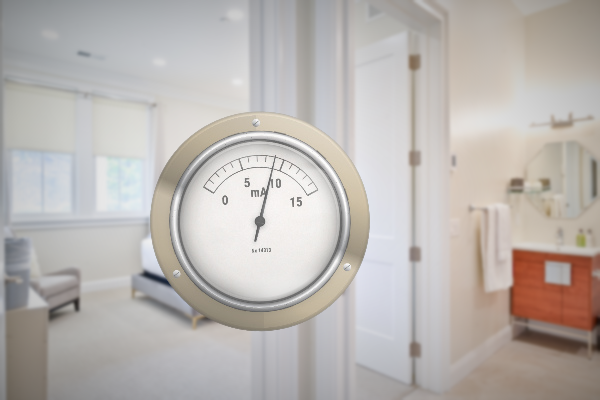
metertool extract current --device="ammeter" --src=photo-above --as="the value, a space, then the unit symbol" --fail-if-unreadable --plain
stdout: 9 mA
